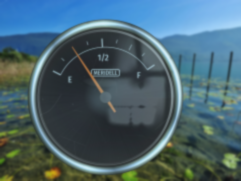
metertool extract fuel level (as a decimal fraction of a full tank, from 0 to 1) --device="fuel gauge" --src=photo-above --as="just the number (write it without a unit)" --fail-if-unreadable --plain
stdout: 0.25
